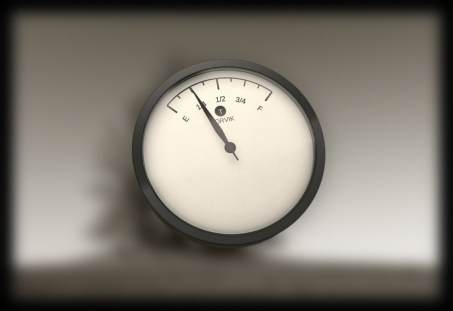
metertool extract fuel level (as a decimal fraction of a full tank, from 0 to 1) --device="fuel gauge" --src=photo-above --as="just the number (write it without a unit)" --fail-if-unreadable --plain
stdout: 0.25
